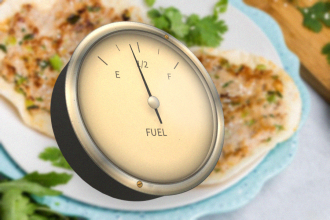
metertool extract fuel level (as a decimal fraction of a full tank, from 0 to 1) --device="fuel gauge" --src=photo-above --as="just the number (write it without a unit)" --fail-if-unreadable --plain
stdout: 0.375
